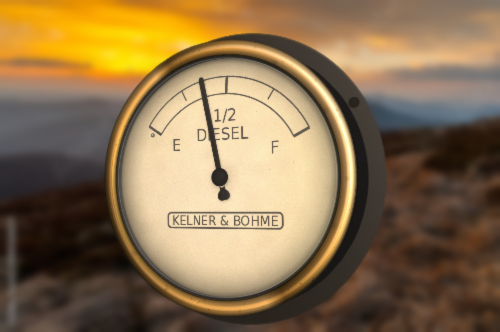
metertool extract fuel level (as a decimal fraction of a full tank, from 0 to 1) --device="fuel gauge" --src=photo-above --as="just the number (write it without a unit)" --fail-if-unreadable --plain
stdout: 0.375
